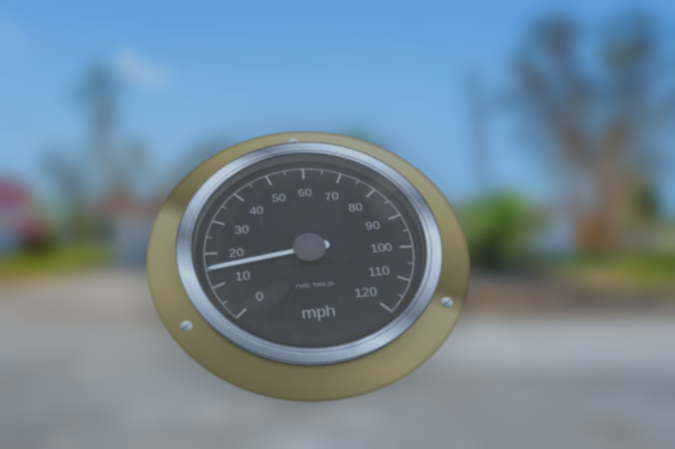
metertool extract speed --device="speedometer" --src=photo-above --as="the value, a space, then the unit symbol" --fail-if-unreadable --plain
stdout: 15 mph
